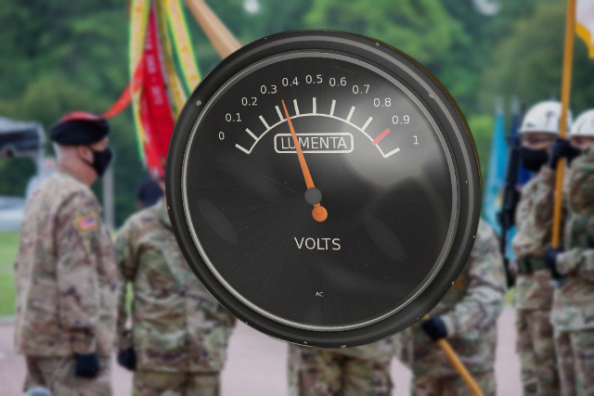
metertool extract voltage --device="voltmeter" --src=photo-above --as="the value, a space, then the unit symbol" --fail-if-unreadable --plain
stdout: 0.35 V
